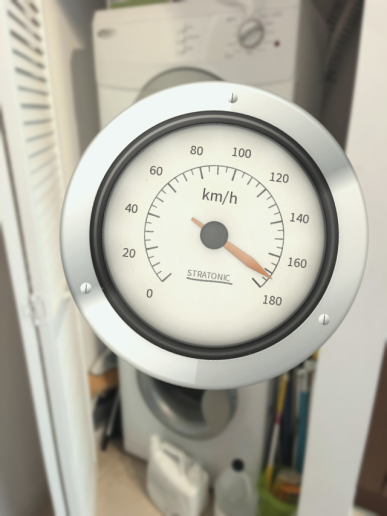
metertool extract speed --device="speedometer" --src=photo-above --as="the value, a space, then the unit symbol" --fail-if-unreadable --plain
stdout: 172.5 km/h
